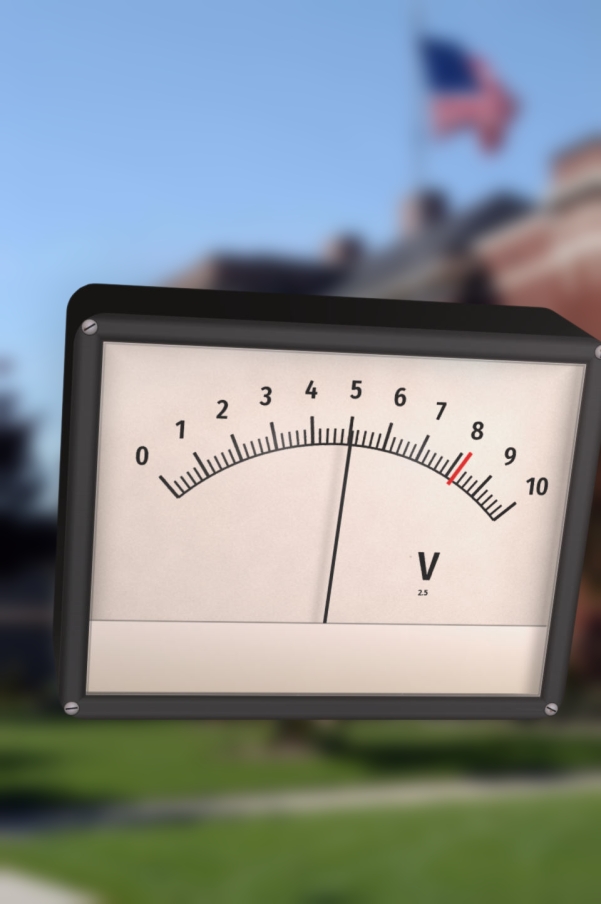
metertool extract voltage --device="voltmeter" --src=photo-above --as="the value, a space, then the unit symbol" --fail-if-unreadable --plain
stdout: 5 V
